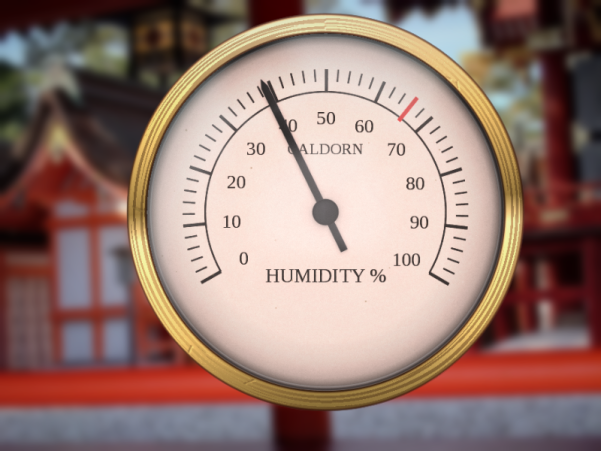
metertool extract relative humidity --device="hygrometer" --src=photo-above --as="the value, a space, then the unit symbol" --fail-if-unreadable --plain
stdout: 39 %
